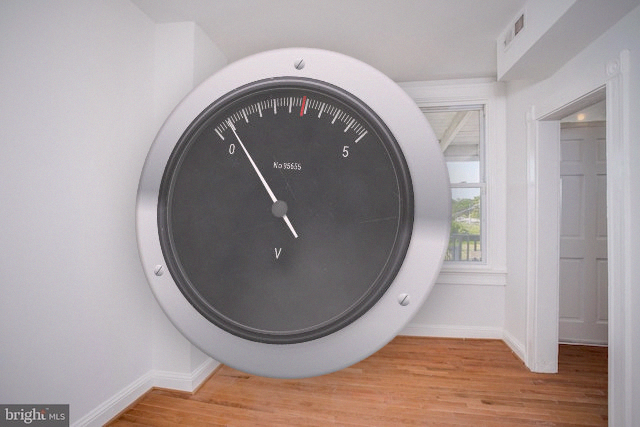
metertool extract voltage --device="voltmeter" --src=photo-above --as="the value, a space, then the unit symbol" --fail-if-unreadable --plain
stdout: 0.5 V
